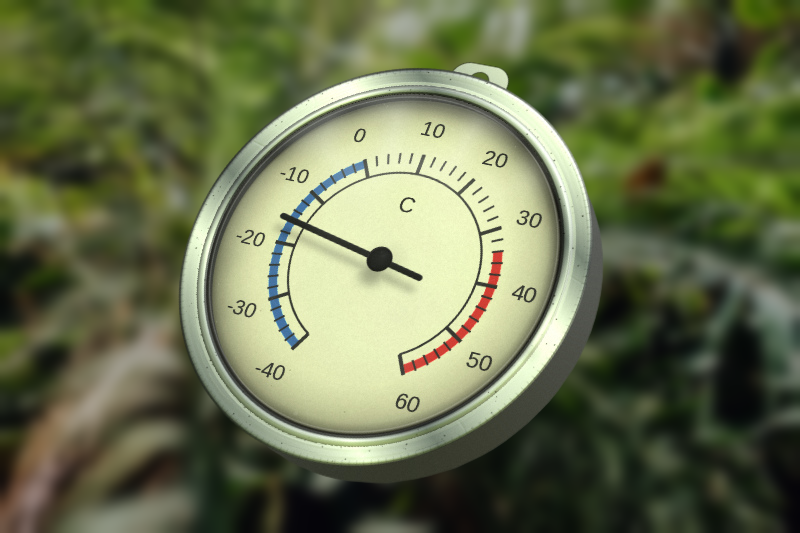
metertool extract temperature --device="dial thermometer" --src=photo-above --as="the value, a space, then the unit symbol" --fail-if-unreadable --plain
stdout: -16 °C
